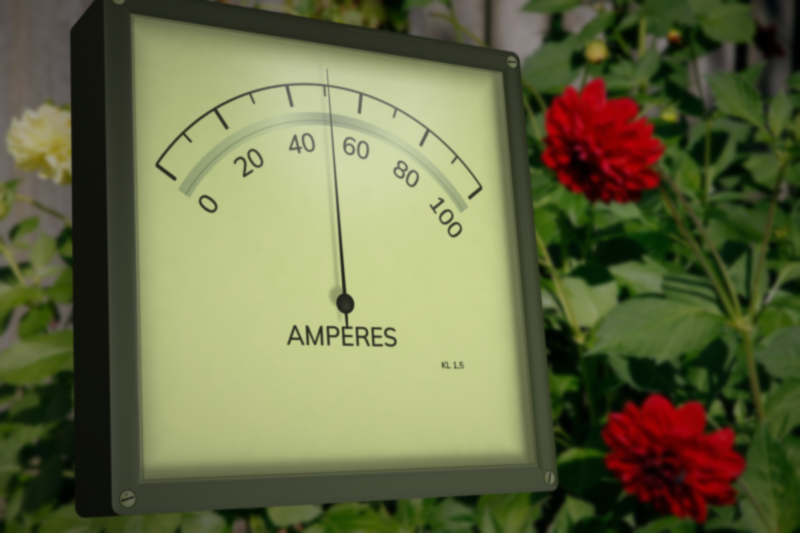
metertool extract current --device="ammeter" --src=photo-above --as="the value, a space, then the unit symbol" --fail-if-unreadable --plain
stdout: 50 A
